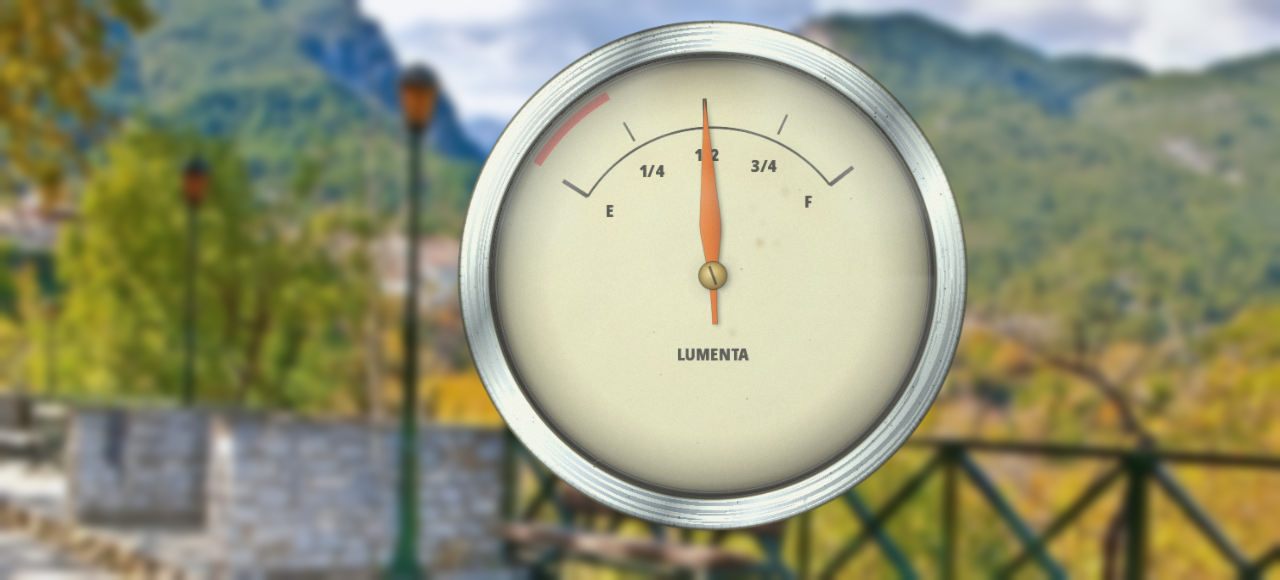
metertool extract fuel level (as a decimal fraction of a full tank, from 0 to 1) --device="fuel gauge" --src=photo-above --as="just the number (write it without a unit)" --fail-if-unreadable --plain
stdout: 0.5
